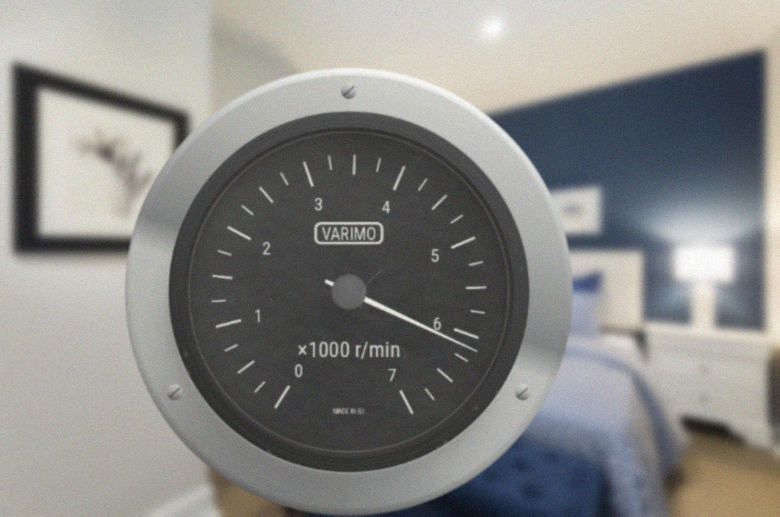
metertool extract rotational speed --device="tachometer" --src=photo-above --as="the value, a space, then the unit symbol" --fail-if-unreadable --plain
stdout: 6125 rpm
